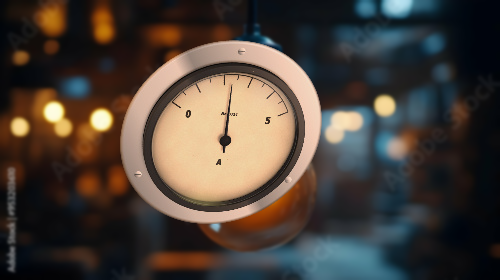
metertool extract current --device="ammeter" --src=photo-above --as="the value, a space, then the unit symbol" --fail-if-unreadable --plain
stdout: 2.25 A
